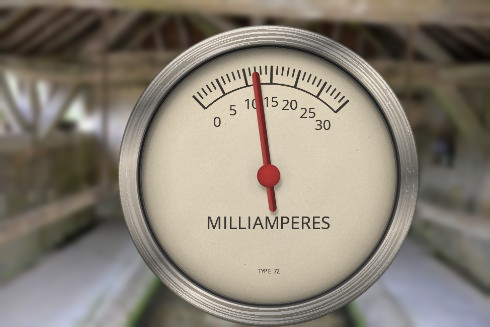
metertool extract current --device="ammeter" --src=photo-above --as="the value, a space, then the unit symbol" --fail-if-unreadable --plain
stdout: 12 mA
